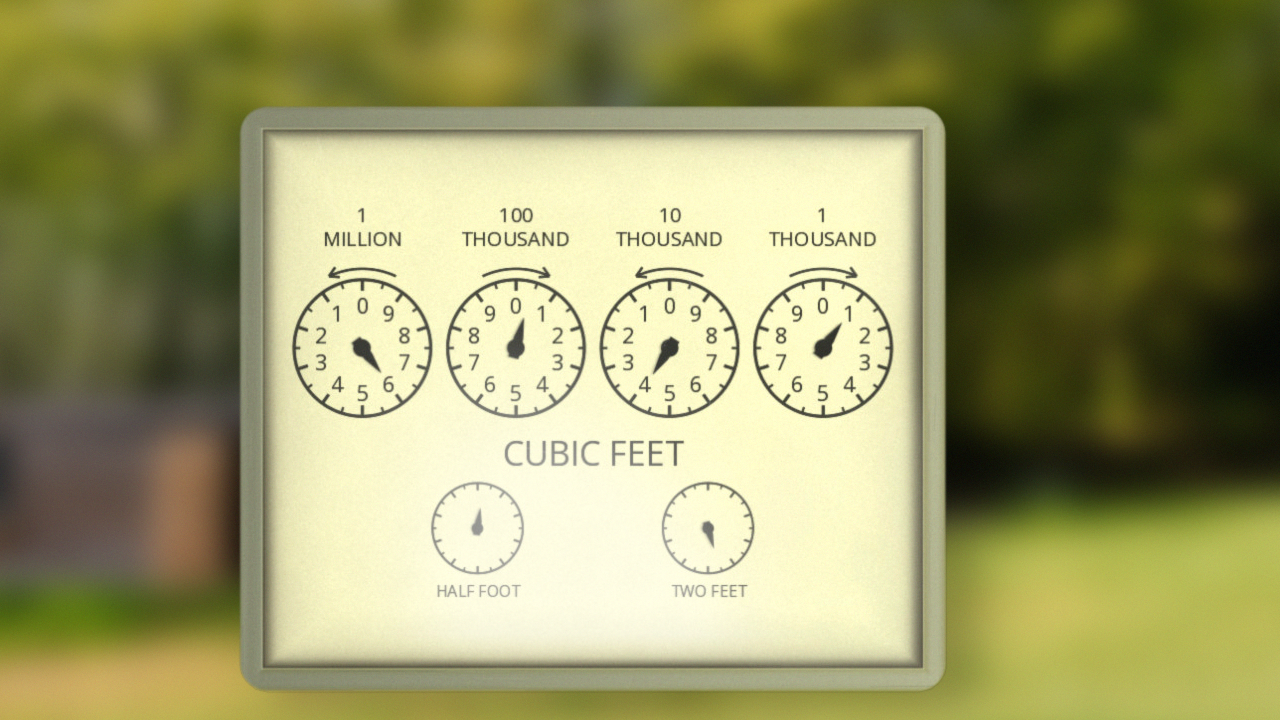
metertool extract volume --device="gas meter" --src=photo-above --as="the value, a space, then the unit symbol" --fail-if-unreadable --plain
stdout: 604100 ft³
